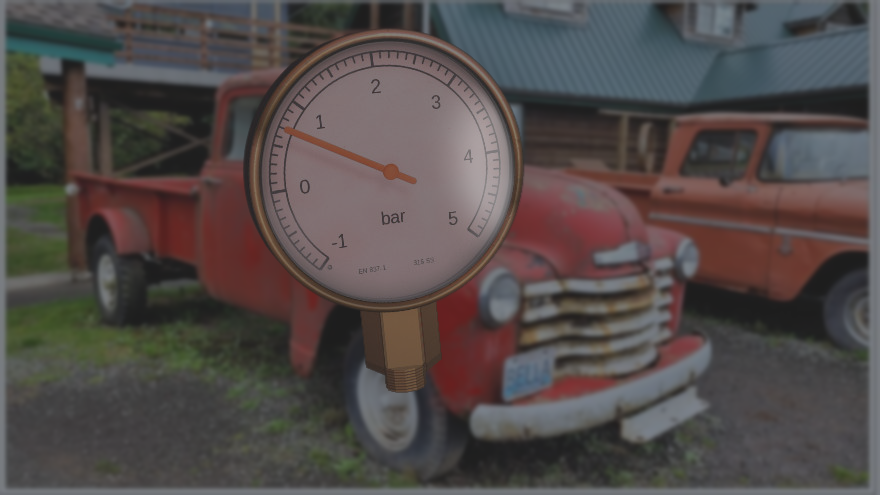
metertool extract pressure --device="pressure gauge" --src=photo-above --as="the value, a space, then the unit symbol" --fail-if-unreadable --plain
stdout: 0.7 bar
